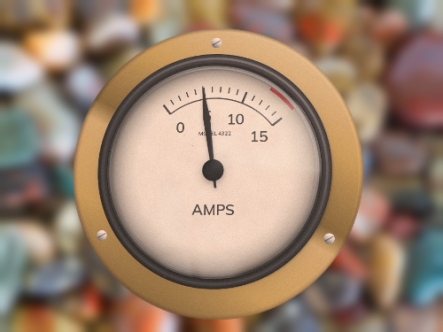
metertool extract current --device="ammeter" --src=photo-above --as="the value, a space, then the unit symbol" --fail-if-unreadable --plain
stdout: 5 A
